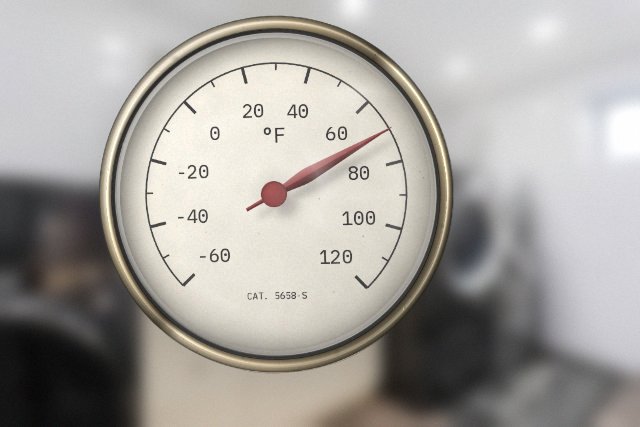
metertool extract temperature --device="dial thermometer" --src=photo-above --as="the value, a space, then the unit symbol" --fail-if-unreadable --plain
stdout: 70 °F
